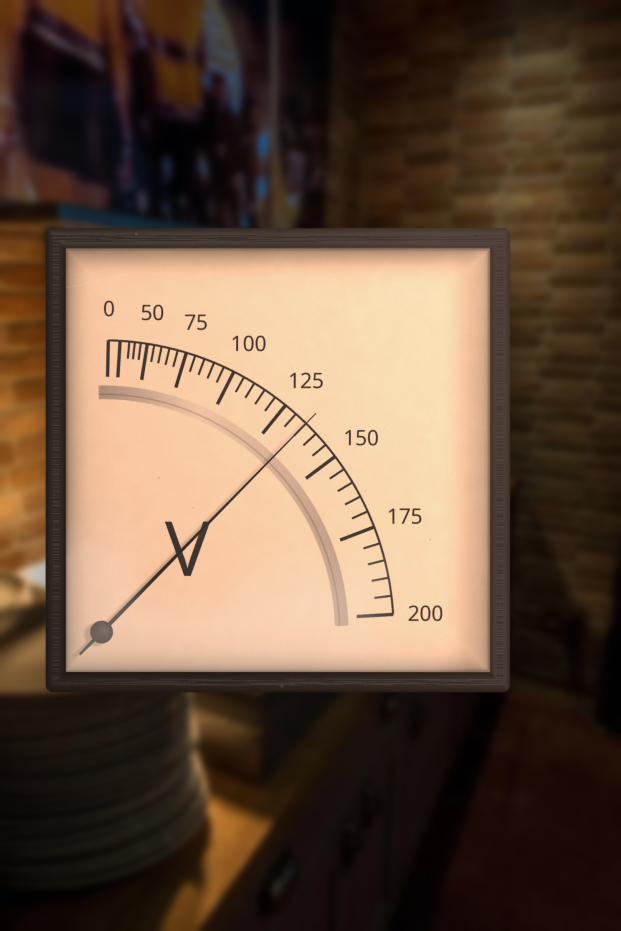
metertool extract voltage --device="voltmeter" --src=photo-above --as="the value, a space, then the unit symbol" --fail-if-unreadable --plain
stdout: 135 V
